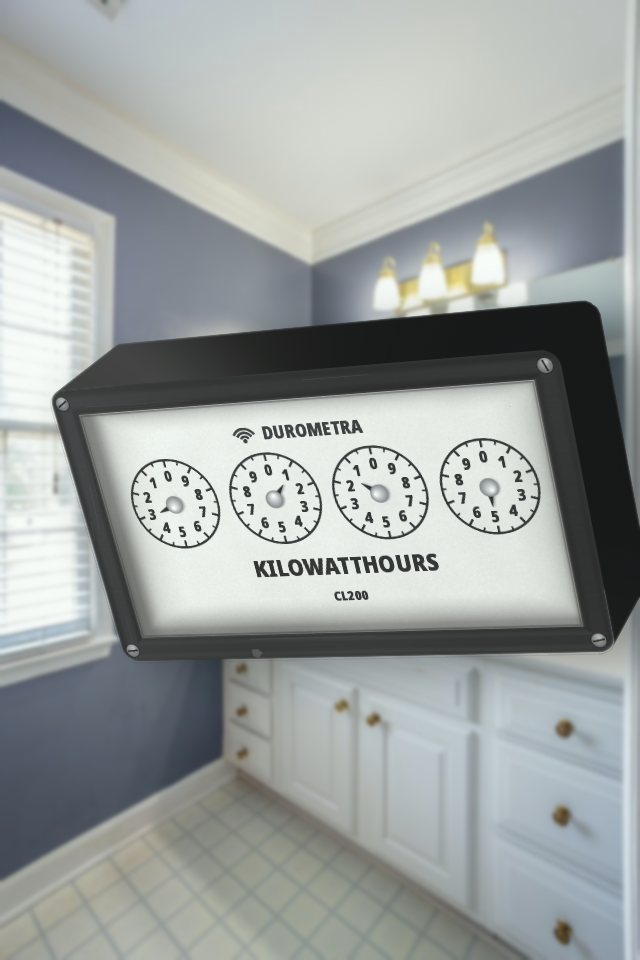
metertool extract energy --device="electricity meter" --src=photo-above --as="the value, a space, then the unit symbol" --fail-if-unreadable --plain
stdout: 3115 kWh
